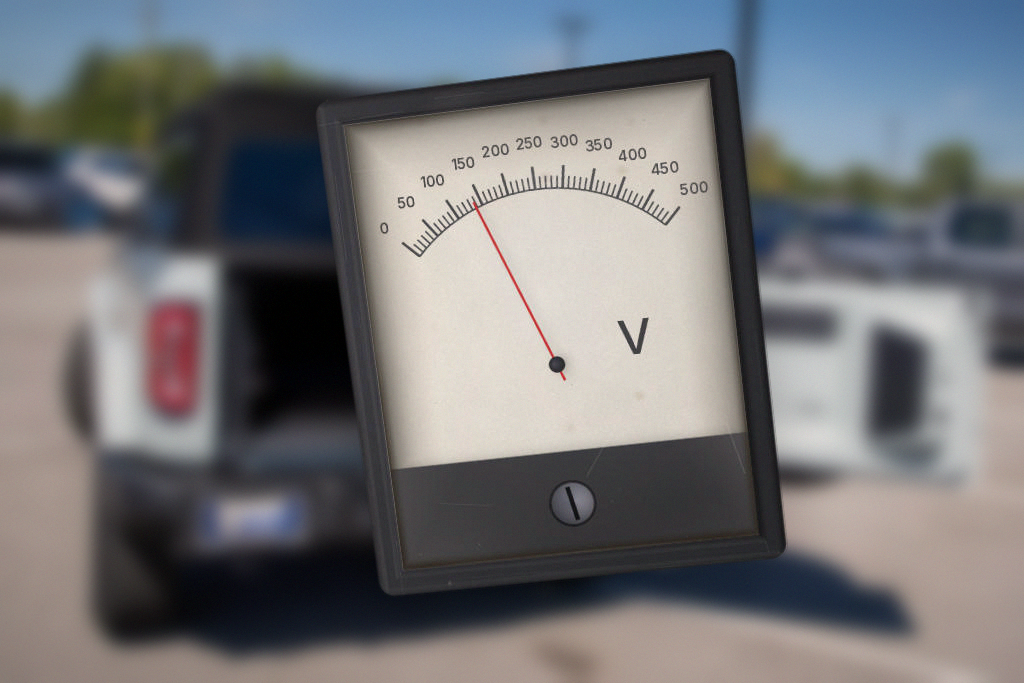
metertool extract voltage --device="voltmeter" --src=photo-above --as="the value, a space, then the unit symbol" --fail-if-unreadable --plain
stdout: 140 V
